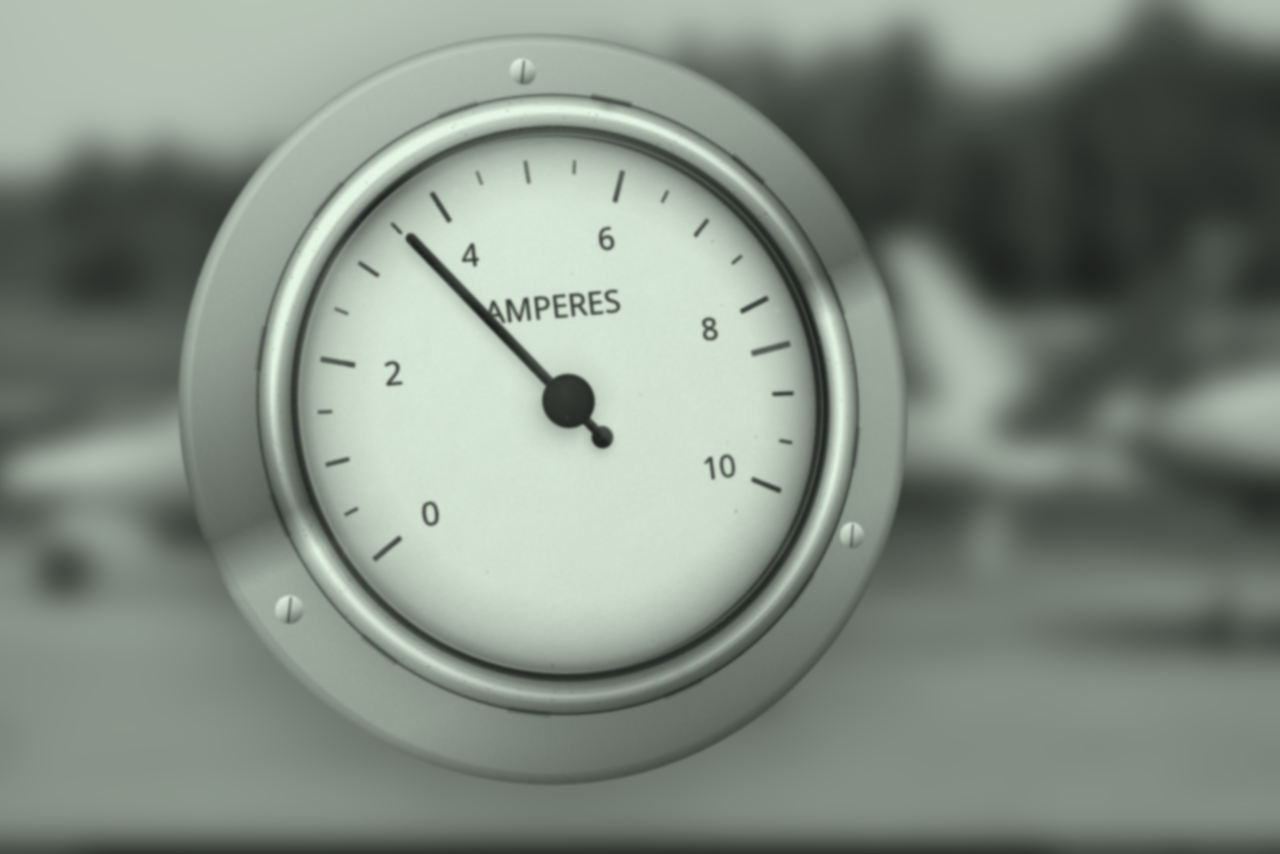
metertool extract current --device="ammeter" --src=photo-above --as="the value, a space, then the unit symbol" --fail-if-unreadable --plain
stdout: 3.5 A
